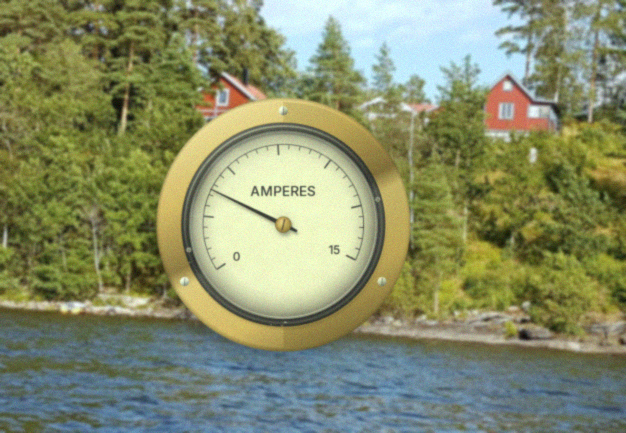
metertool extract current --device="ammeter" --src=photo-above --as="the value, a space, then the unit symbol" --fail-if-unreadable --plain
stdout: 3.75 A
